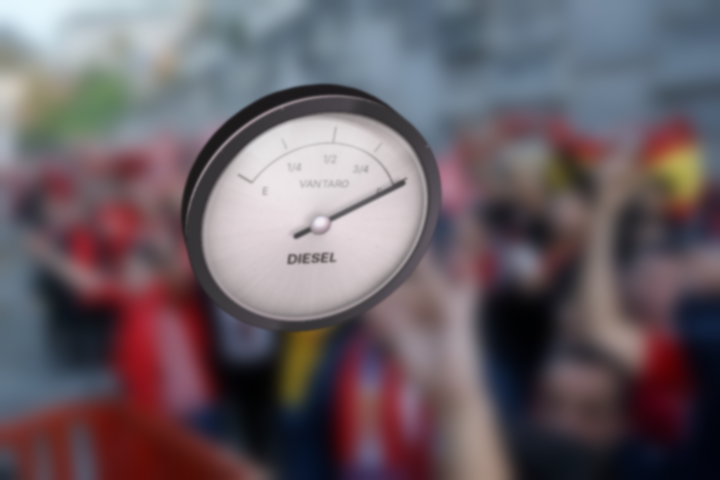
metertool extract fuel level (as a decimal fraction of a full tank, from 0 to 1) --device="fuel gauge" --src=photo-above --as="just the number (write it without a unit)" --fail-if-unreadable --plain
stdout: 1
